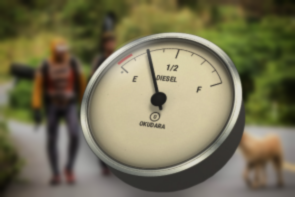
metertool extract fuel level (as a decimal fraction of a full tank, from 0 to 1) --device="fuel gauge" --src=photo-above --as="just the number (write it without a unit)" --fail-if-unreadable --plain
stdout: 0.25
